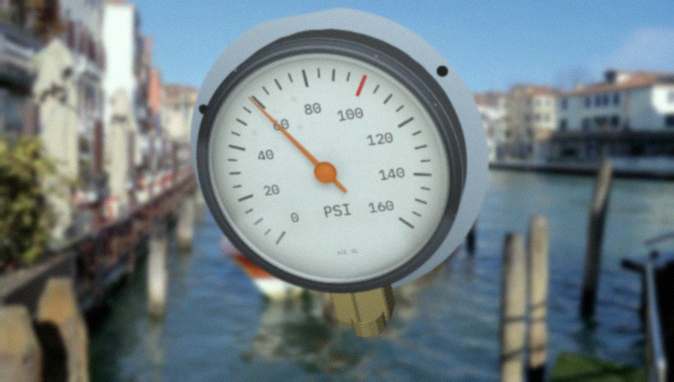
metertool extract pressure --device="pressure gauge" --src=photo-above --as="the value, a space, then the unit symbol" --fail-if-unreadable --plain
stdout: 60 psi
